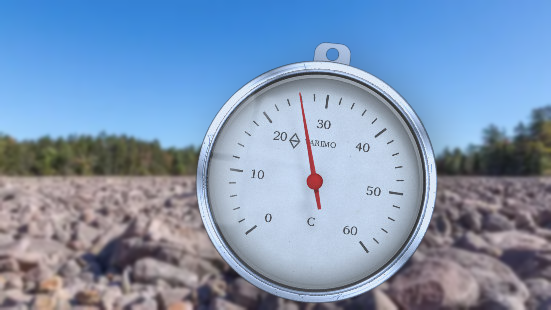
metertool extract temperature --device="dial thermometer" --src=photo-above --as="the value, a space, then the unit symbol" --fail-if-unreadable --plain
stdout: 26 °C
